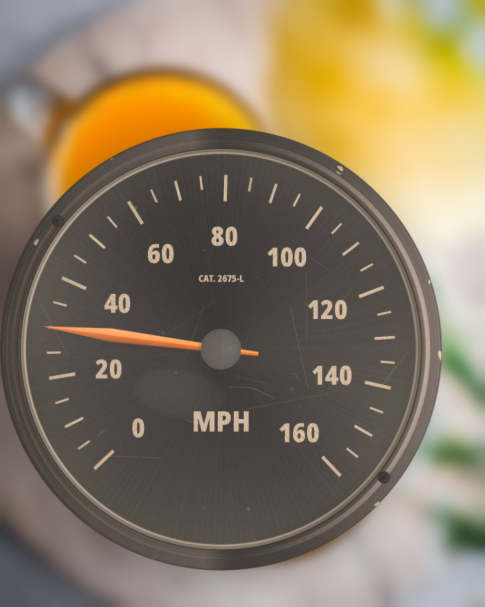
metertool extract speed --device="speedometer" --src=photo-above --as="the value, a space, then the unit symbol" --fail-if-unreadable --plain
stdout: 30 mph
